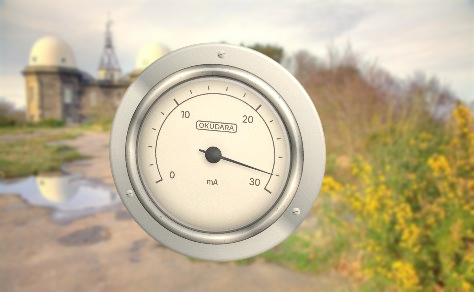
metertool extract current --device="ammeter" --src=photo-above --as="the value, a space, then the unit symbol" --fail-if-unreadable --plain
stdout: 28 mA
